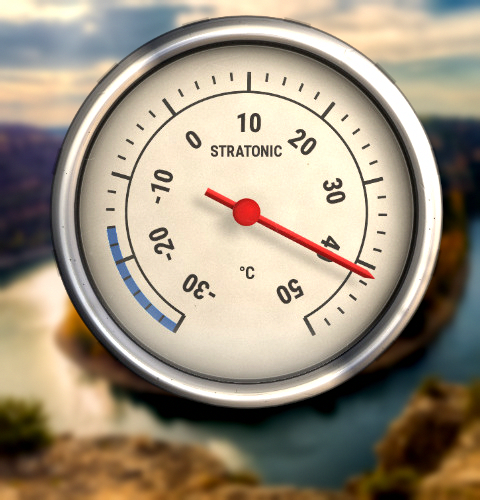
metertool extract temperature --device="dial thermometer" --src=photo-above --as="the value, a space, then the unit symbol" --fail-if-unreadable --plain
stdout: 41 °C
